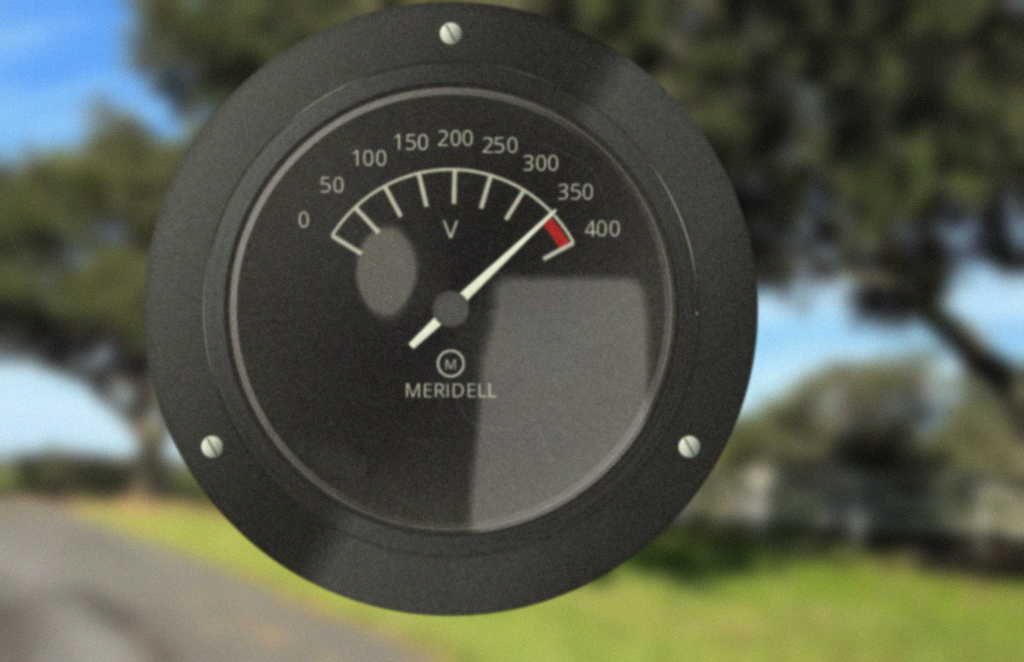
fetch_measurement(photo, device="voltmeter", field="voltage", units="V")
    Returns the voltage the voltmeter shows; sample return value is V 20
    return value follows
V 350
